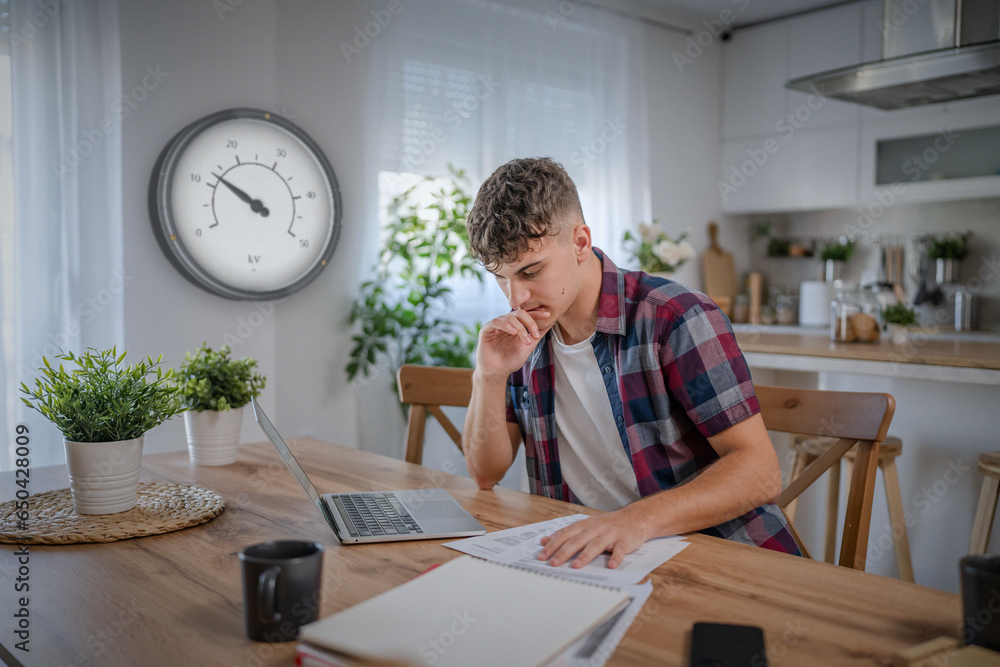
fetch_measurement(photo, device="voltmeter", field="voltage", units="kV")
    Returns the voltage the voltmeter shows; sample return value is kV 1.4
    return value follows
kV 12.5
